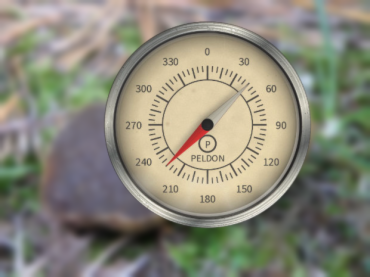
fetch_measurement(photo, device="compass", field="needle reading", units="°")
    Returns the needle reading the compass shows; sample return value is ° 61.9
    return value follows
° 225
